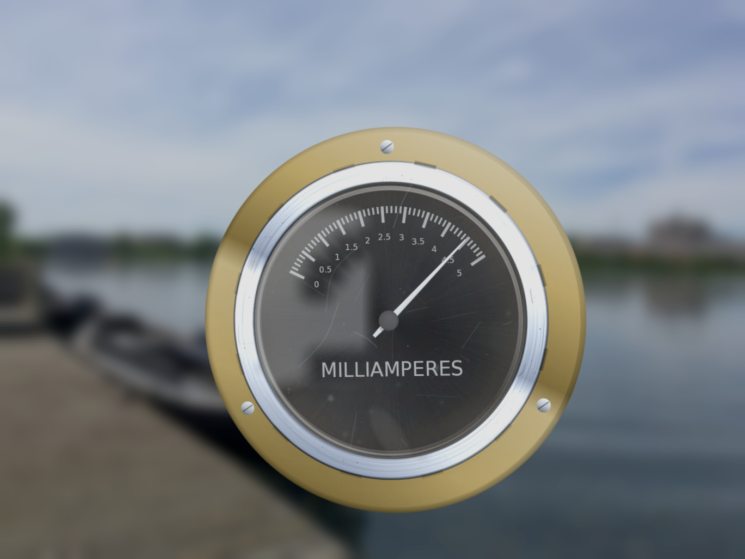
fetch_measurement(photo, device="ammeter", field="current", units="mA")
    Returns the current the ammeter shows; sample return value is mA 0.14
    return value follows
mA 4.5
